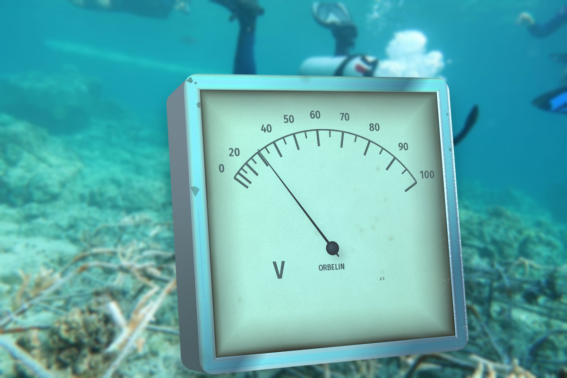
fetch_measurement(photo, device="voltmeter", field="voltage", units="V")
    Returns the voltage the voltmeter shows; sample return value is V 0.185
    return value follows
V 30
